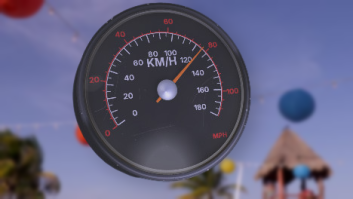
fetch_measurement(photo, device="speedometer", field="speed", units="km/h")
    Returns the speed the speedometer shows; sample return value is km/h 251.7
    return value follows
km/h 125
